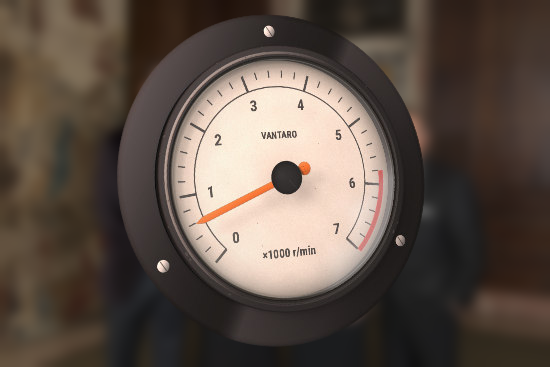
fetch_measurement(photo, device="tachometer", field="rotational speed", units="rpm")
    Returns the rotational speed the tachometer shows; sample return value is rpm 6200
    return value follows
rpm 600
